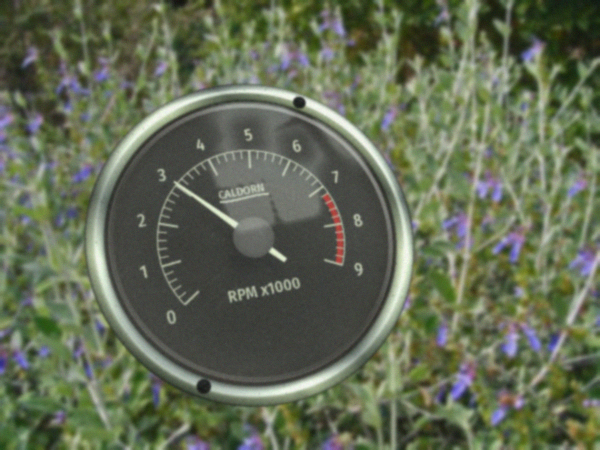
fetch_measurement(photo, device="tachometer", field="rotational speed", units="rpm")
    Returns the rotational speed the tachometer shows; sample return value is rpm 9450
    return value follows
rpm 3000
